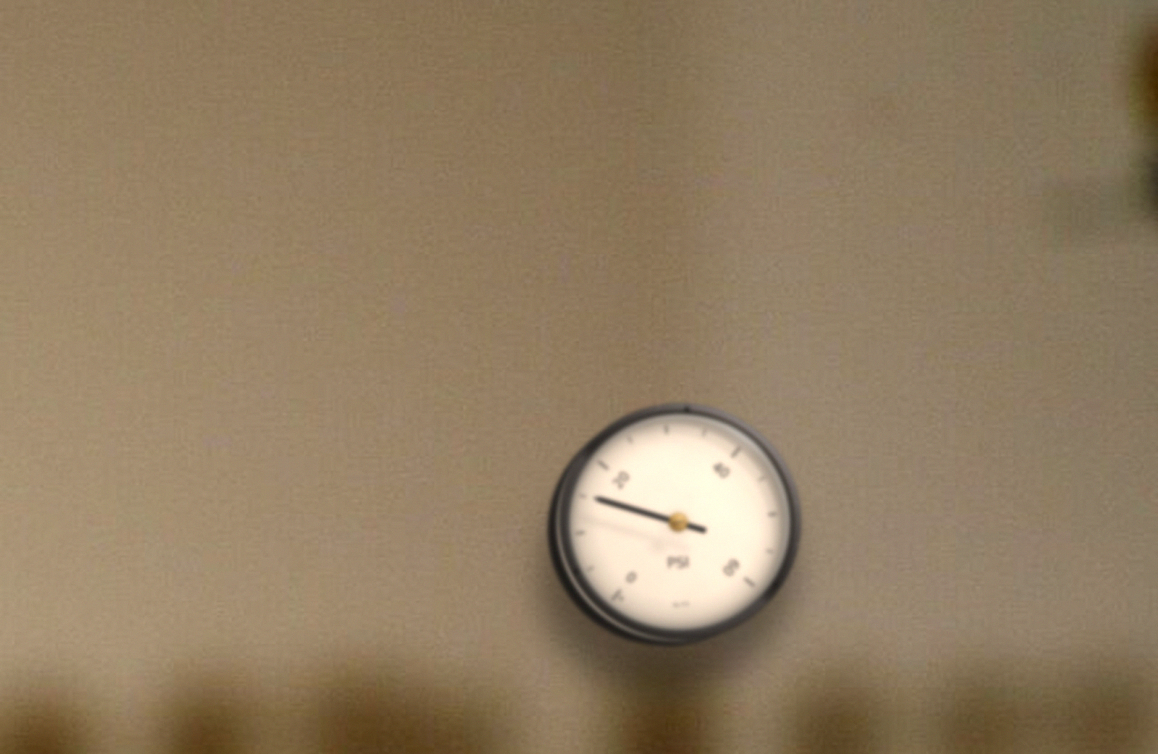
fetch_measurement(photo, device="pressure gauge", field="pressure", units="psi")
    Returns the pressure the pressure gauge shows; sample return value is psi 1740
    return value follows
psi 15
